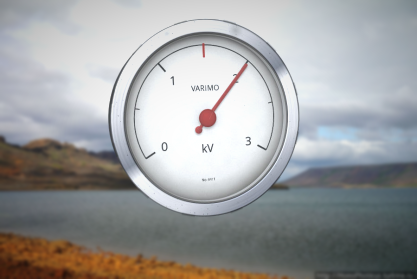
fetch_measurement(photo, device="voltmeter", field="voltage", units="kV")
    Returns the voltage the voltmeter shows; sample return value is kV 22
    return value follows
kV 2
